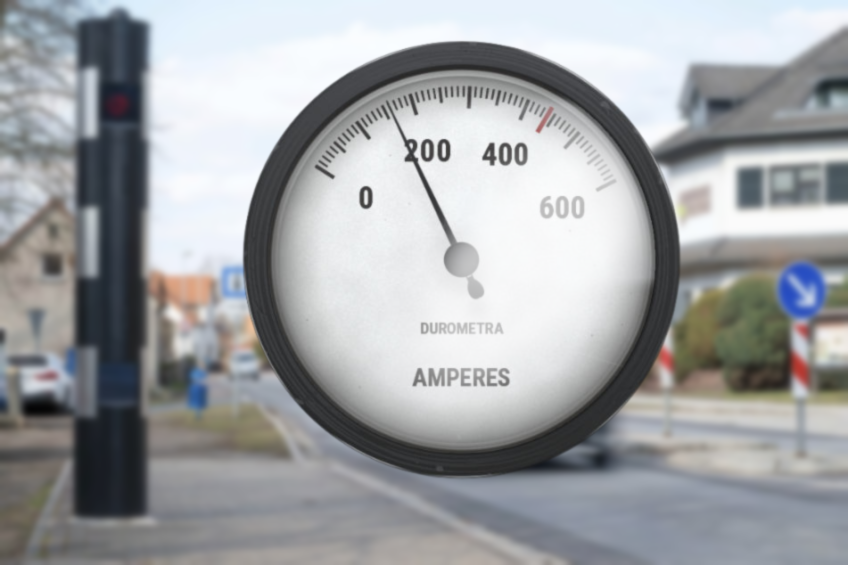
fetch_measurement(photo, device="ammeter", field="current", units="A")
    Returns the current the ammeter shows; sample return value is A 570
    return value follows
A 160
